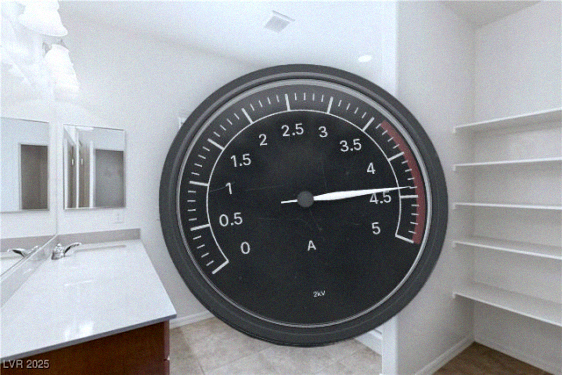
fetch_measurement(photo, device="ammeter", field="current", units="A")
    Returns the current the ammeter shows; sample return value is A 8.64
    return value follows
A 4.4
